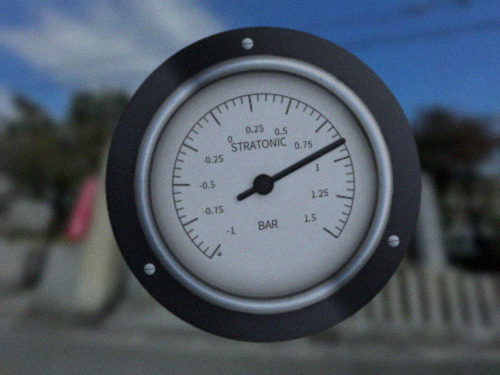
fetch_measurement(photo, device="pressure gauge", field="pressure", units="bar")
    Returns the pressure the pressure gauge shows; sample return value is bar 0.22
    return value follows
bar 0.9
